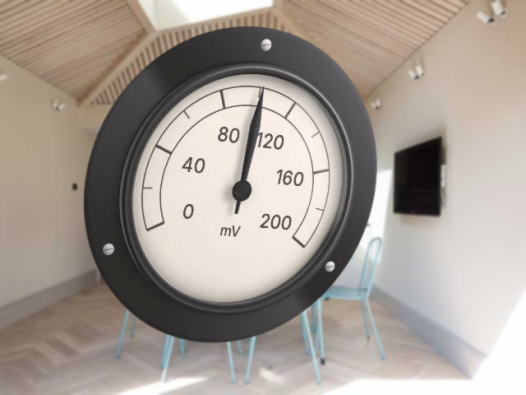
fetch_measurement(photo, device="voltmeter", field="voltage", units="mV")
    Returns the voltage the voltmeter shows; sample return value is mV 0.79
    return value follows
mV 100
